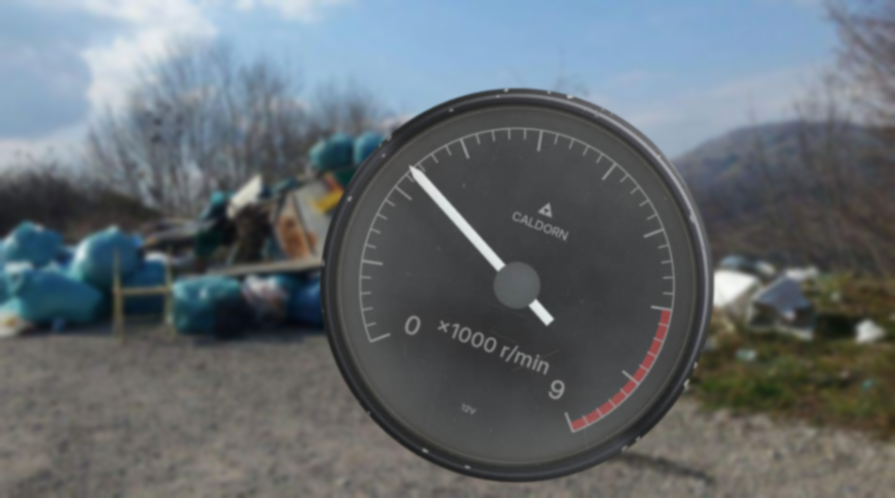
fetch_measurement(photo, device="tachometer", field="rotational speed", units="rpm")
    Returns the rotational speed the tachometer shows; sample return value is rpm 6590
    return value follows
rpm 2300
